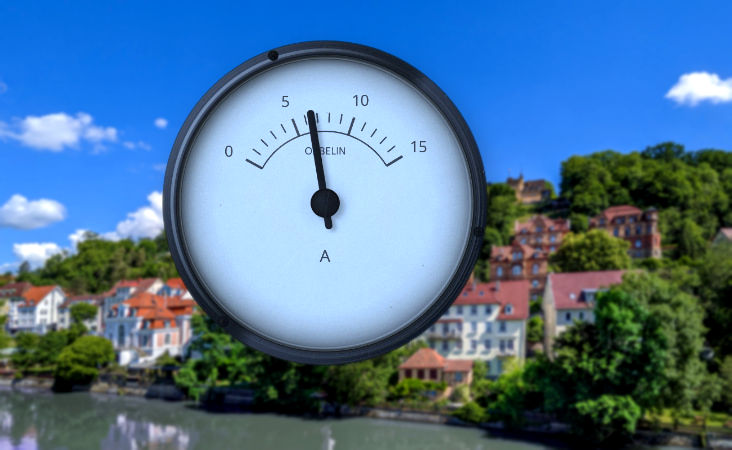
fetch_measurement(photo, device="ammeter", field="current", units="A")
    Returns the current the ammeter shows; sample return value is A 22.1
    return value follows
A 6.5
